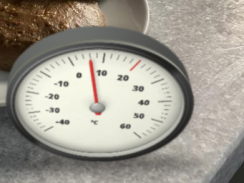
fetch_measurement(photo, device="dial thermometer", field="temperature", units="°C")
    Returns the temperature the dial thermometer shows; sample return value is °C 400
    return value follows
°C 6
